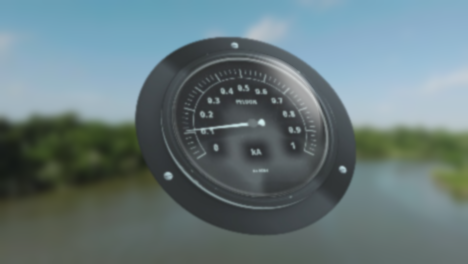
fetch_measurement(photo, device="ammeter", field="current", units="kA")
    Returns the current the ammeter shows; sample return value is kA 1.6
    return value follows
kA 0.1
